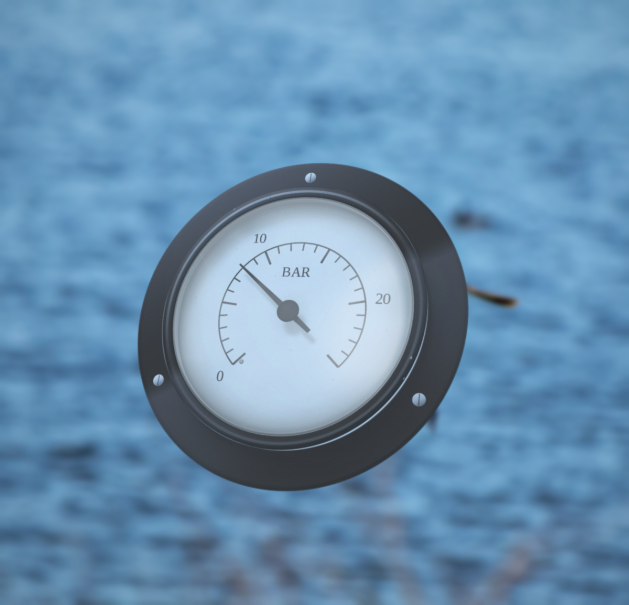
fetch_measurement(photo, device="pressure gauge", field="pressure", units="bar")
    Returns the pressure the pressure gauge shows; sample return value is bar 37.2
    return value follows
bar 8
